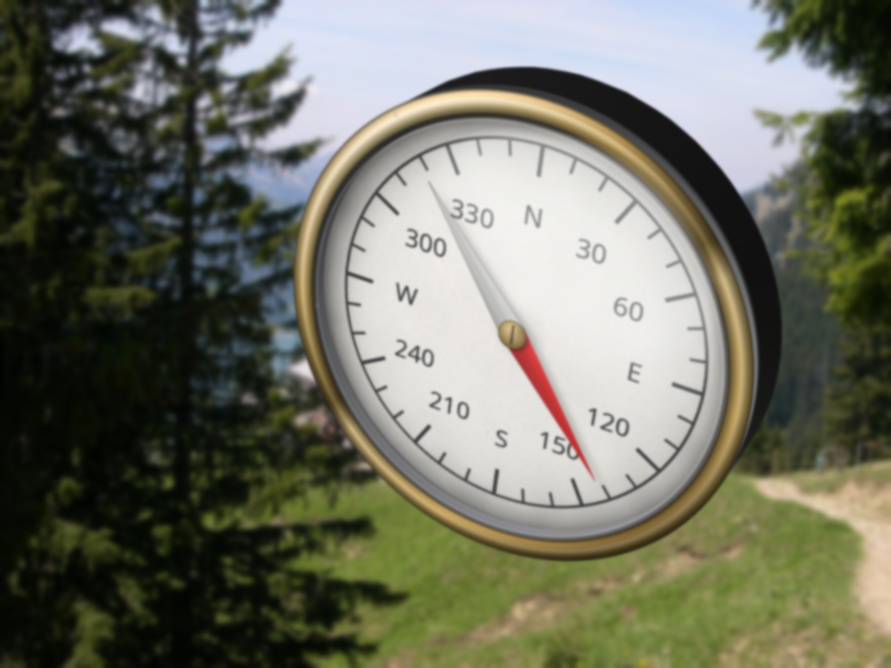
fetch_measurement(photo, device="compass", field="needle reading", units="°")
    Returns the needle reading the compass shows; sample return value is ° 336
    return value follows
° 140
